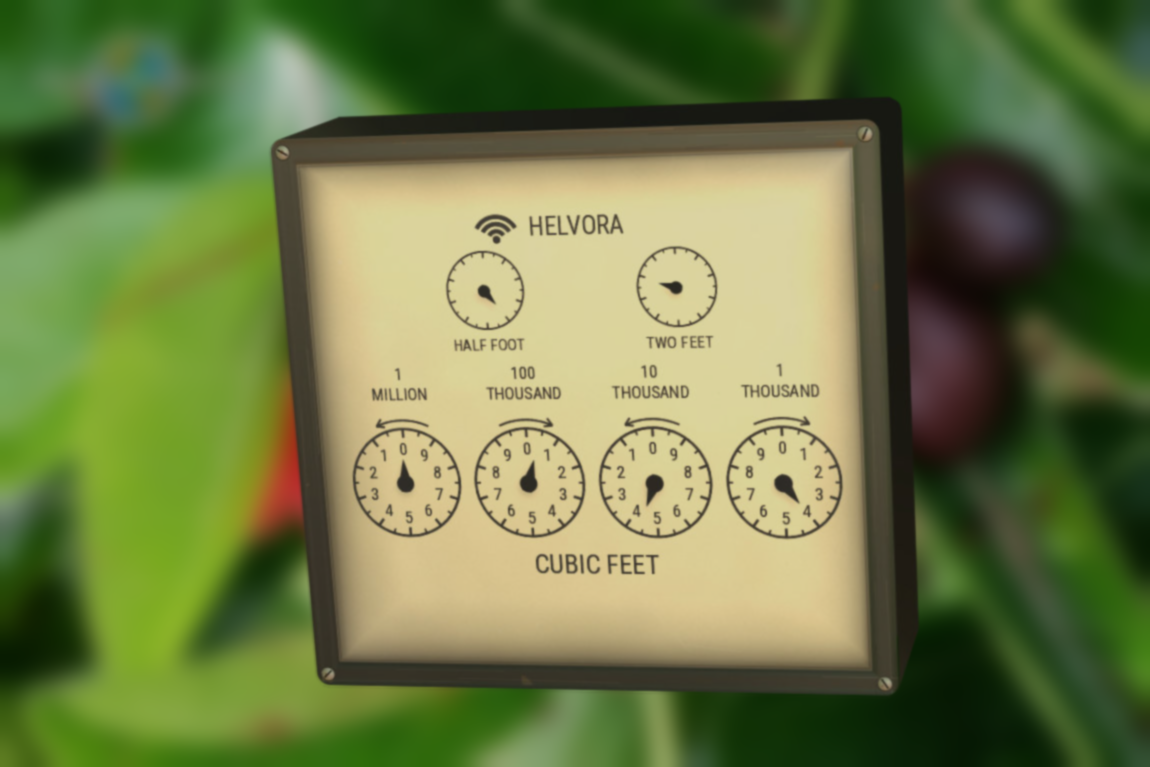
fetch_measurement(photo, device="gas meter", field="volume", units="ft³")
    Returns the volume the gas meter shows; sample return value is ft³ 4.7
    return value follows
ft³ 4400
